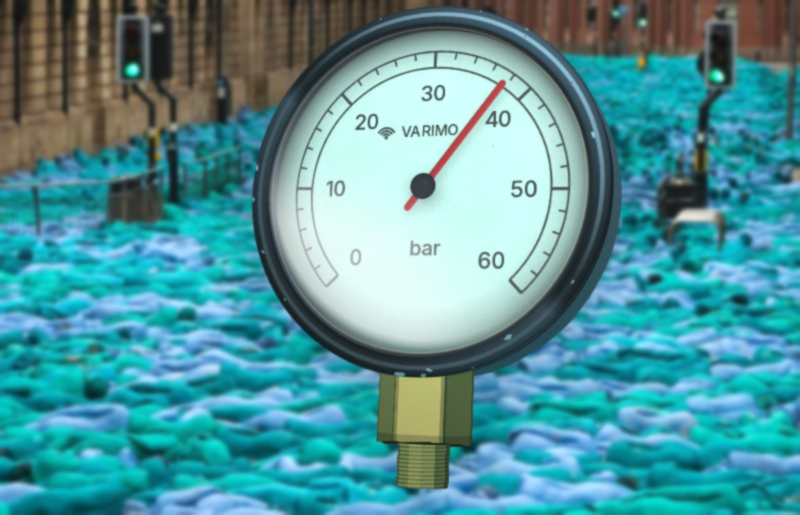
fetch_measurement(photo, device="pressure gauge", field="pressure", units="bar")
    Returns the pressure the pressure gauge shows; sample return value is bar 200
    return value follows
bar 38
